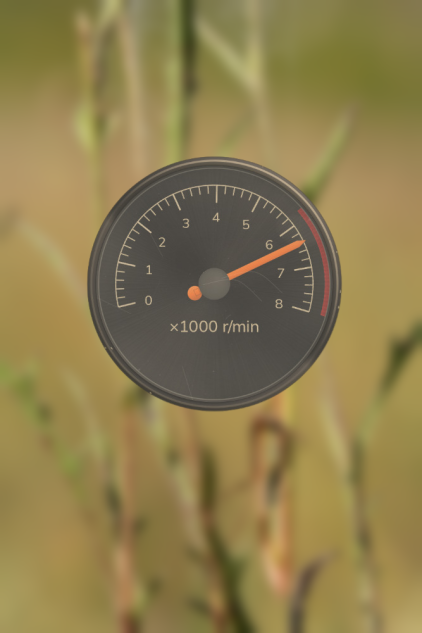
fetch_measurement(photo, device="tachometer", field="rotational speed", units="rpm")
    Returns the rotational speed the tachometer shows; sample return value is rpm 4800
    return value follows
rpm 6400
